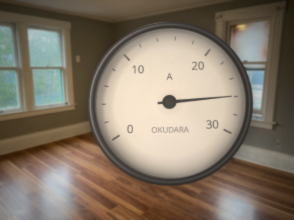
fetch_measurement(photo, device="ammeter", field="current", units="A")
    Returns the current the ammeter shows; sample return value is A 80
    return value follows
A 26
